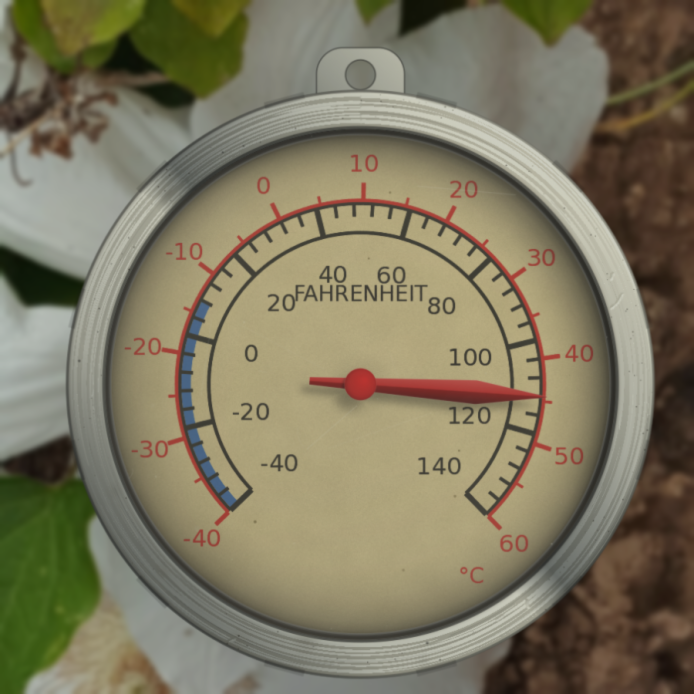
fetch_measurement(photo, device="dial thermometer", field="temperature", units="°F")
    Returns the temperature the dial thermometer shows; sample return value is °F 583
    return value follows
°F 112
